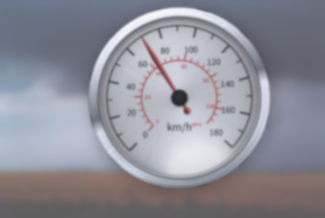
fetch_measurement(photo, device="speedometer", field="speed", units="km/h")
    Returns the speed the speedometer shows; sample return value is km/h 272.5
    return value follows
km/h 70
